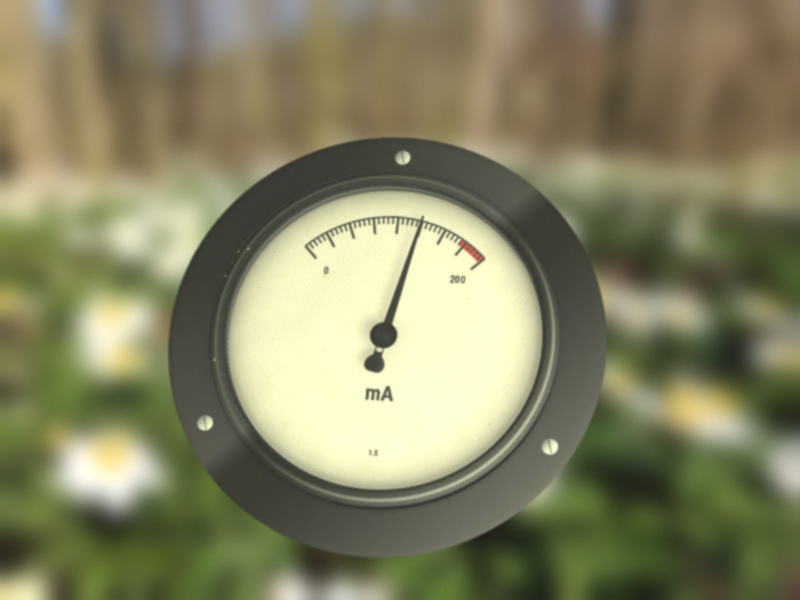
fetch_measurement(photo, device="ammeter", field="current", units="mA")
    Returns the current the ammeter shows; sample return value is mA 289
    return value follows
mA 125
